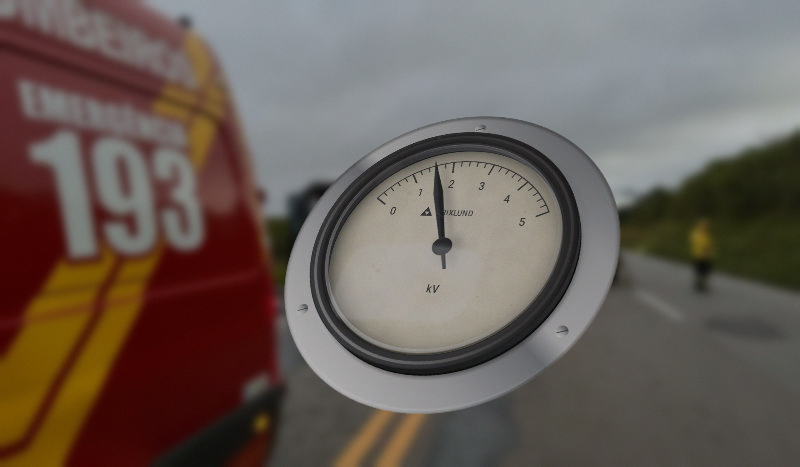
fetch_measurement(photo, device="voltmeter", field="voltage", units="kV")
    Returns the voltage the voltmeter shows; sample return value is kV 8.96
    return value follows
kV 1.6
